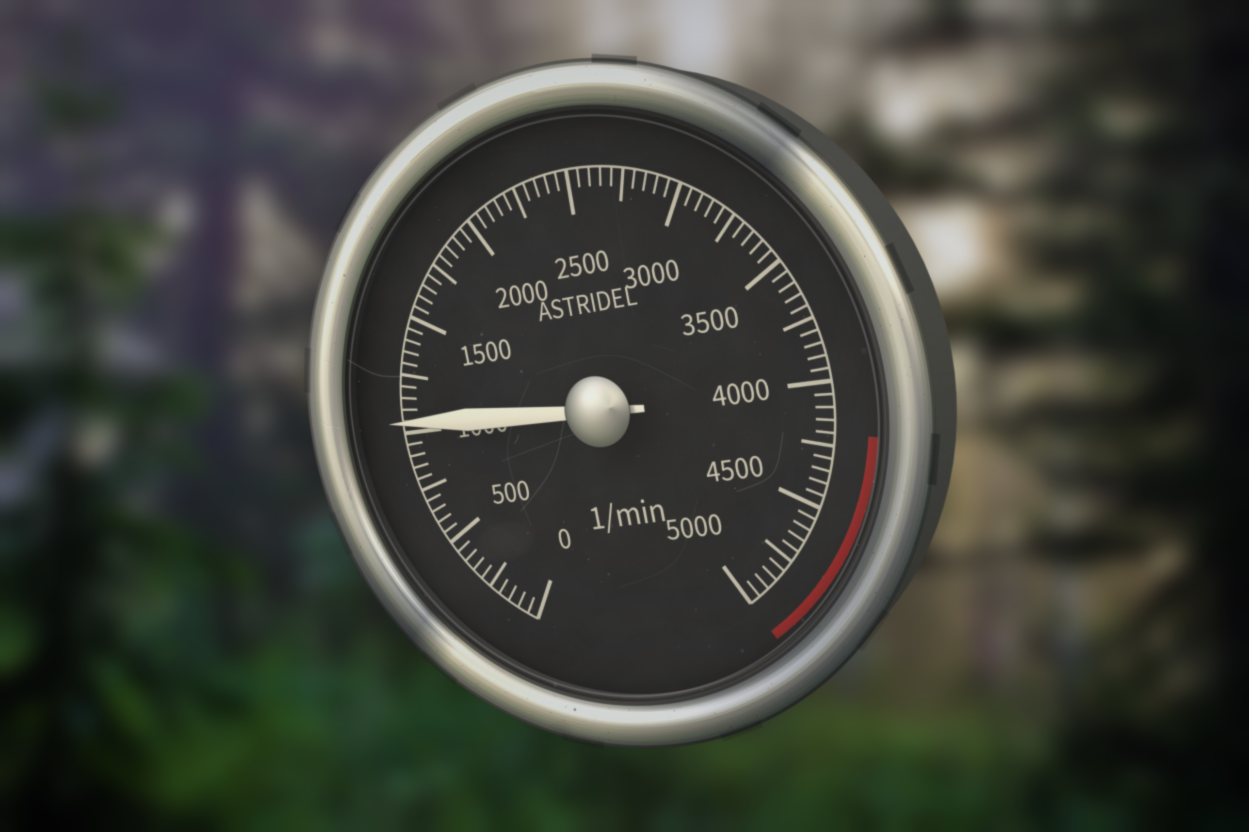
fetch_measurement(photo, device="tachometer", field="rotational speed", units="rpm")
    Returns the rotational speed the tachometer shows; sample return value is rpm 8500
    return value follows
rpm 1050
